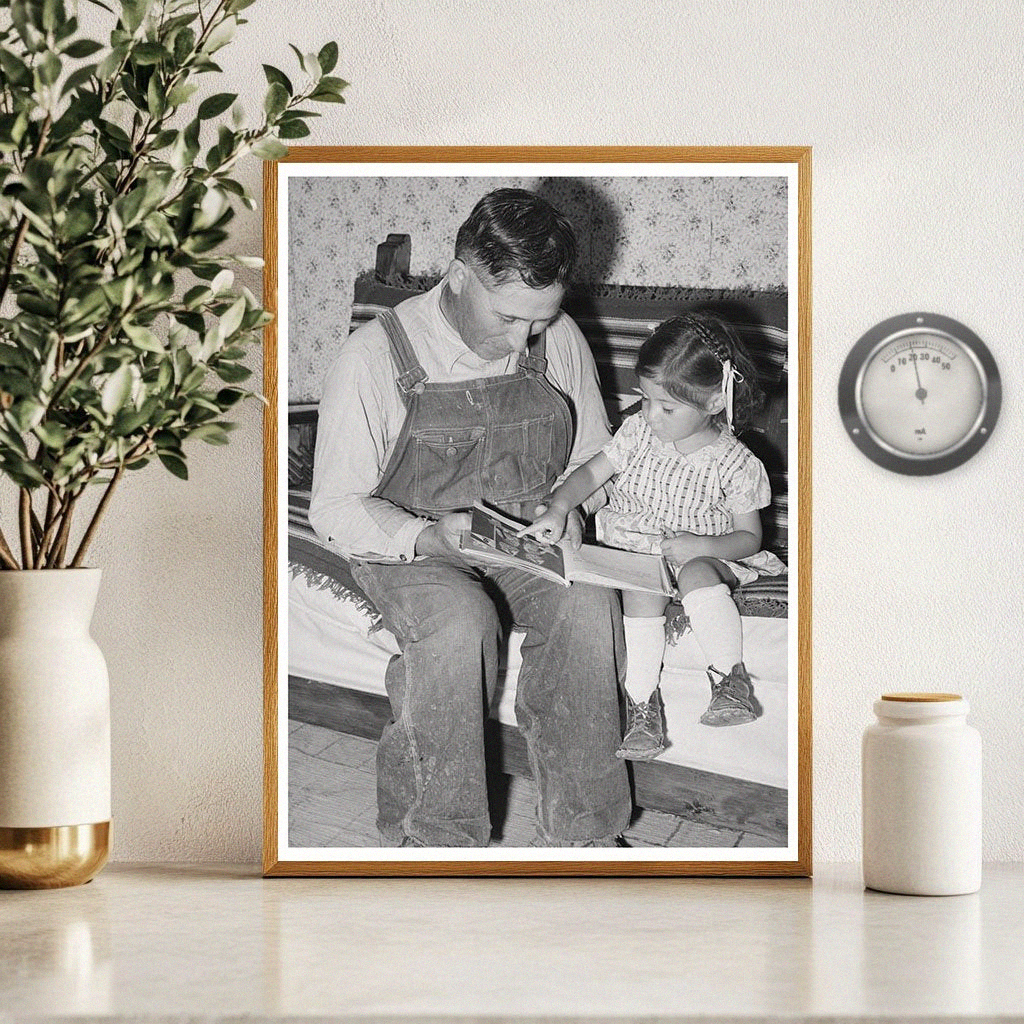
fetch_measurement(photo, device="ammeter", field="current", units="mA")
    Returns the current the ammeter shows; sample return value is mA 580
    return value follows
mA 20
